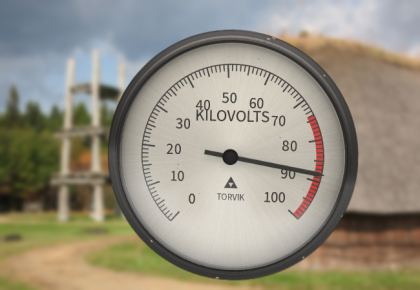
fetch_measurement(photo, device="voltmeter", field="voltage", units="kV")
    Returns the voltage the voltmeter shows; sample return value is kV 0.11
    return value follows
kV 88
